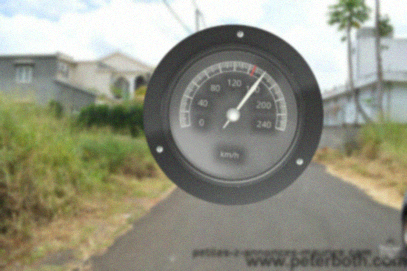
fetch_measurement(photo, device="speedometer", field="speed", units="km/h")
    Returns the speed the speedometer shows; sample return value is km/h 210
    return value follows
km/h 160
